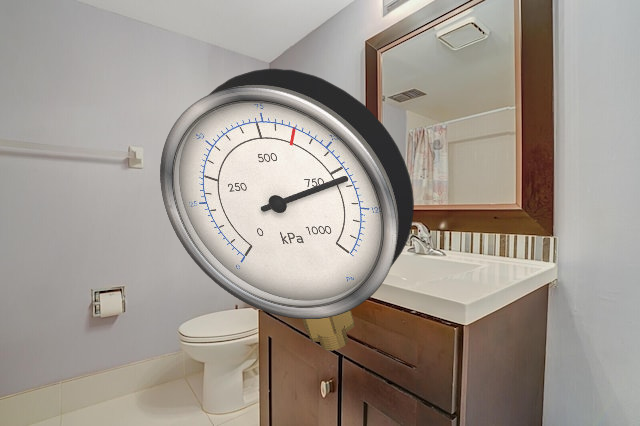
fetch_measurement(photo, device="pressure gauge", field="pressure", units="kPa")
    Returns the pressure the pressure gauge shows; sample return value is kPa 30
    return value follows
kPa 775
